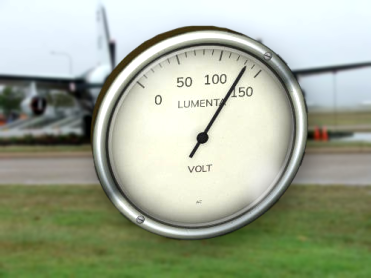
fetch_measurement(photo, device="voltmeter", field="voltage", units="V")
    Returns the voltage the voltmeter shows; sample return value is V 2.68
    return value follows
V 130
